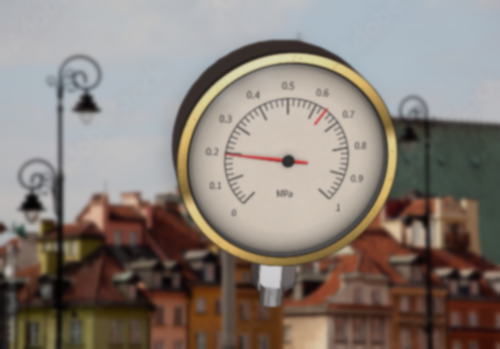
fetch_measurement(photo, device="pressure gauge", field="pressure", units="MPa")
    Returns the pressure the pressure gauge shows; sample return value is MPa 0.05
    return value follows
MPa 0.2
